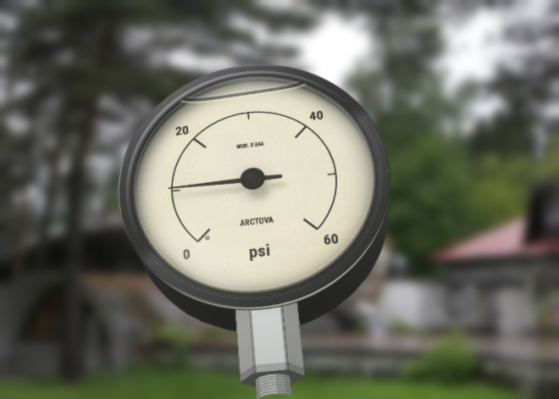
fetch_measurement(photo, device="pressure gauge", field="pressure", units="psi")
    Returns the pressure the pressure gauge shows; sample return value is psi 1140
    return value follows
psi 10
